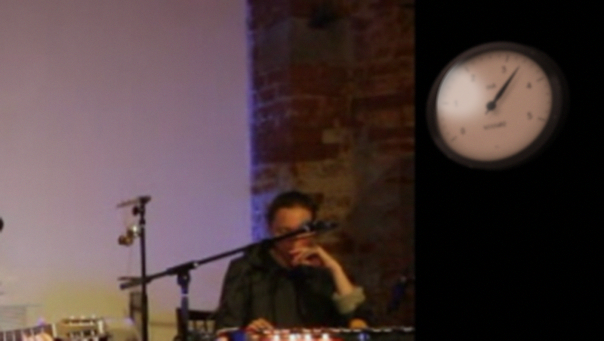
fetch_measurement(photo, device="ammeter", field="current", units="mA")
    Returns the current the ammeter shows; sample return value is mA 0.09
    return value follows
mA 3.4
